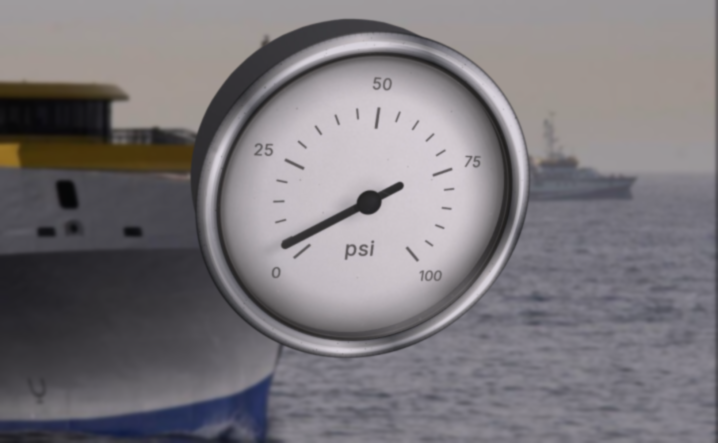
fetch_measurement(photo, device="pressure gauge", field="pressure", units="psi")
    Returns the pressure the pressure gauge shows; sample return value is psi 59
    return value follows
psi 5
